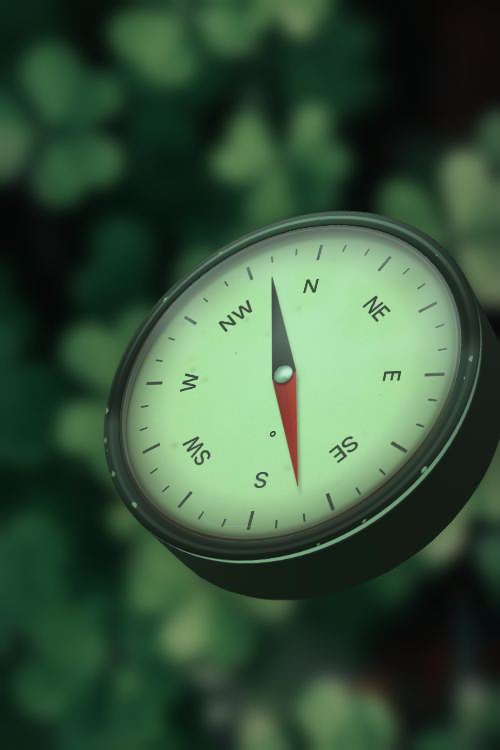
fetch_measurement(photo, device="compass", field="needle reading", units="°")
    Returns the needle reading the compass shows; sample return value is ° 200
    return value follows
° 160
